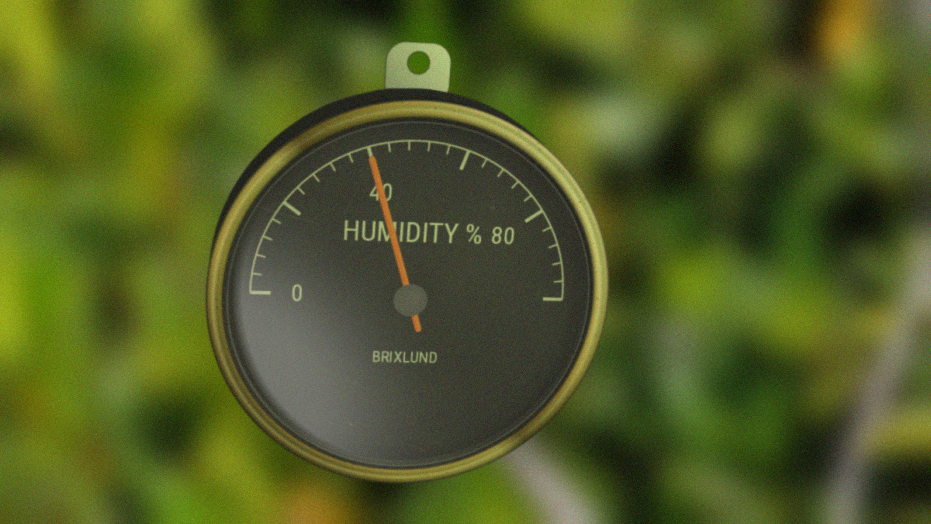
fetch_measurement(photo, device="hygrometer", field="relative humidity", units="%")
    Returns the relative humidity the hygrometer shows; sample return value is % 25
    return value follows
% 40
